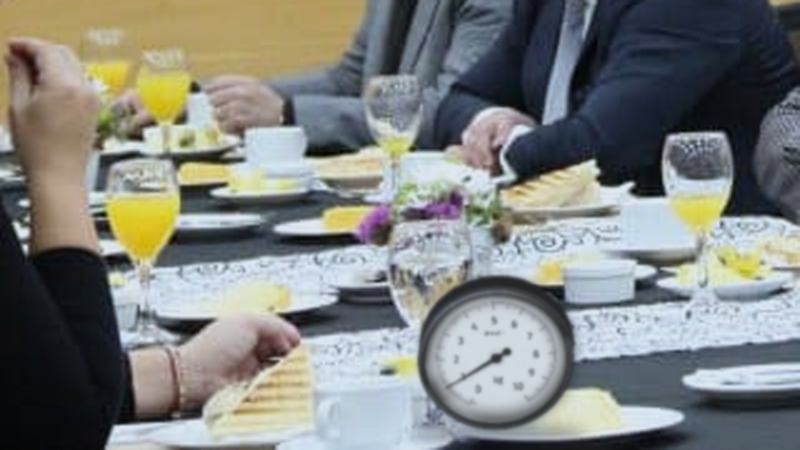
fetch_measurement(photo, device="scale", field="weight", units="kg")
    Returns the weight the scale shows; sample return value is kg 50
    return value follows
kg 1
